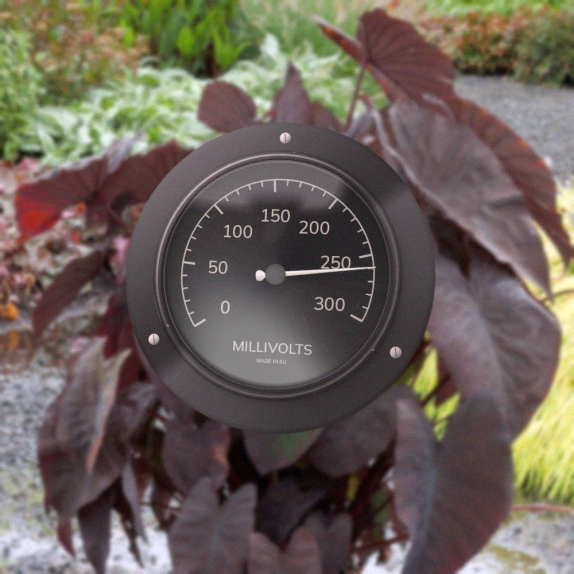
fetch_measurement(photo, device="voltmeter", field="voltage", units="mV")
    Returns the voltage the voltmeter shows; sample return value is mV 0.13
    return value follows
mV 260
